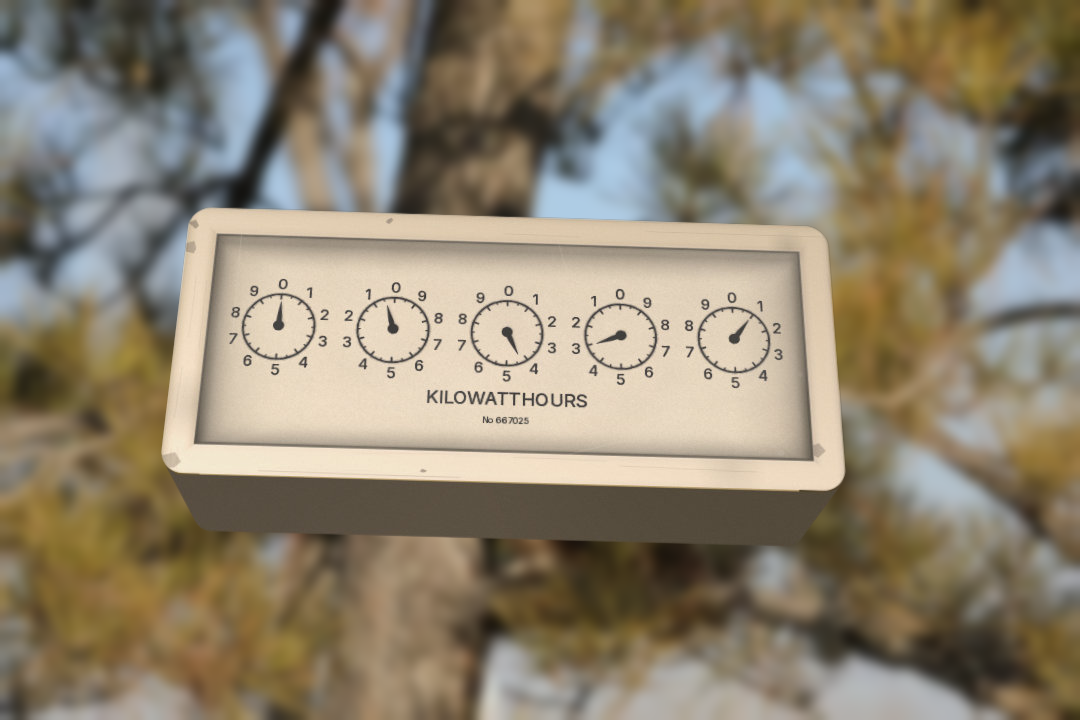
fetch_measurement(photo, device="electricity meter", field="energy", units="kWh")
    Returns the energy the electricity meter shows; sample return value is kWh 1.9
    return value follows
kWh 431
